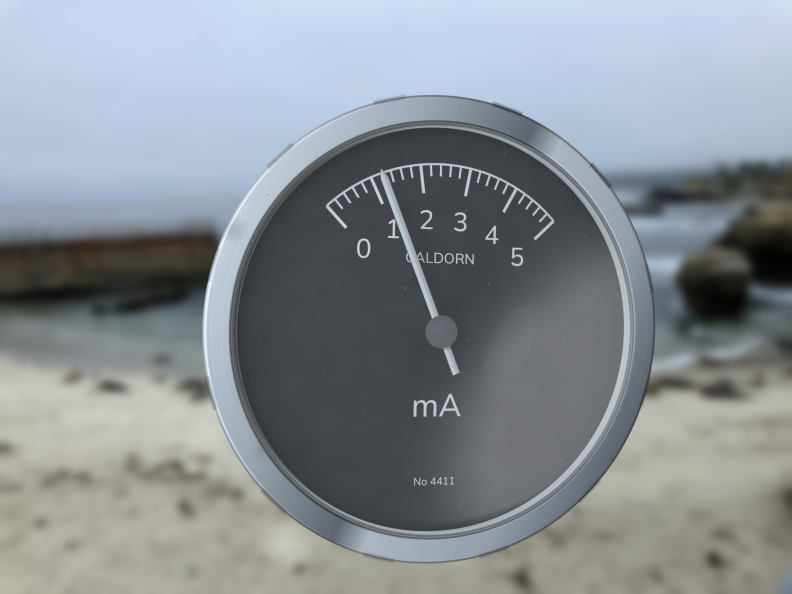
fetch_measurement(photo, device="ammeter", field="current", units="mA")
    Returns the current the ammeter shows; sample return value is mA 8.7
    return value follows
mA 1.2
